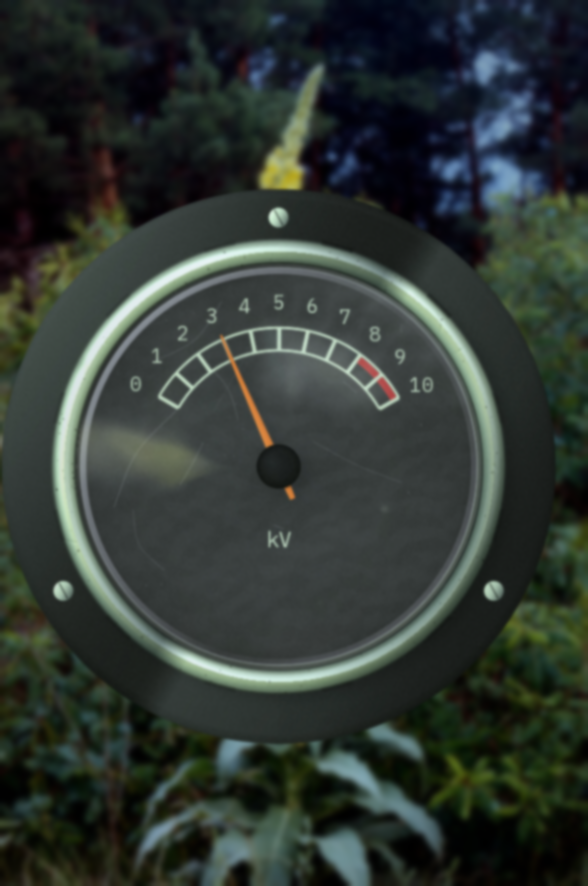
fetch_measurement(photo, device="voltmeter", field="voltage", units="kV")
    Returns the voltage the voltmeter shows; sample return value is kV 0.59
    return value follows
kV 3
